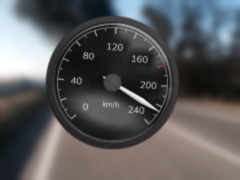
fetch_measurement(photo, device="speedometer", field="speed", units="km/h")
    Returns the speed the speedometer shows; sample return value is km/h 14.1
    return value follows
km/h 225
